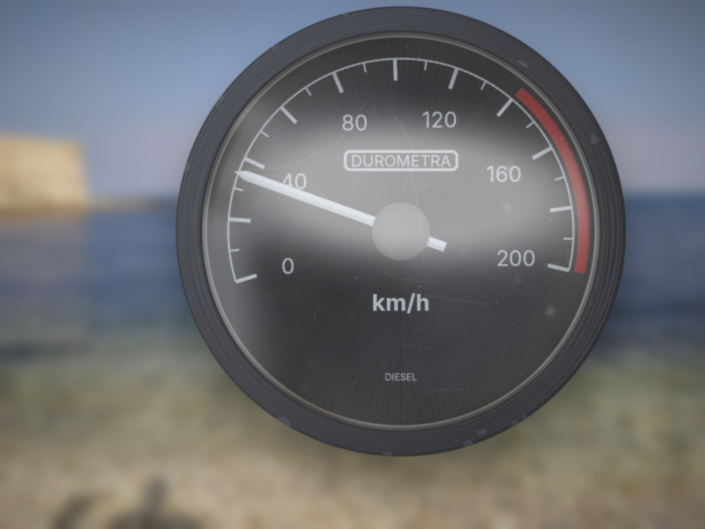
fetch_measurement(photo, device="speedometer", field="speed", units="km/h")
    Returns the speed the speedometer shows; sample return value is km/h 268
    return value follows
km/h 35
